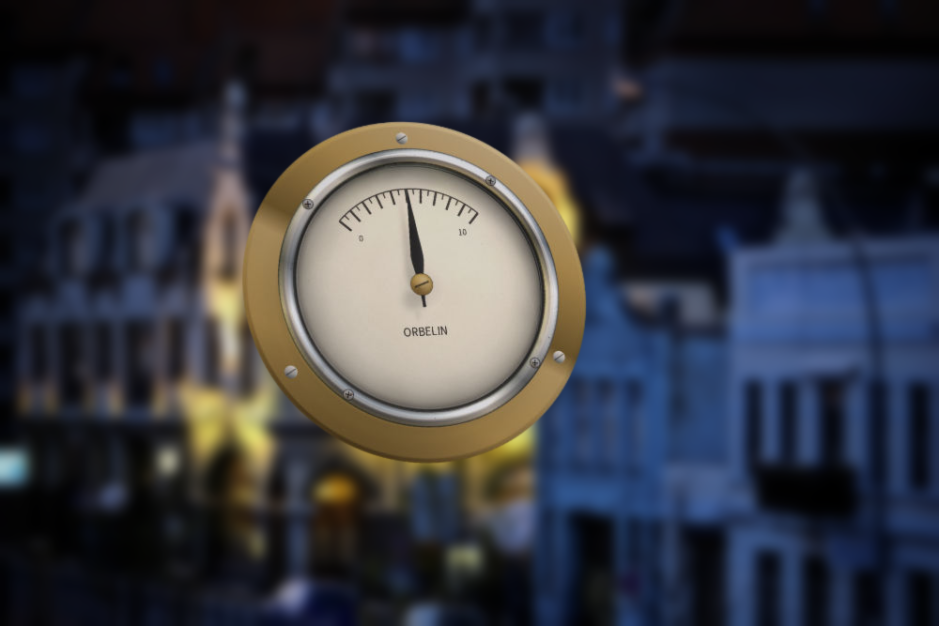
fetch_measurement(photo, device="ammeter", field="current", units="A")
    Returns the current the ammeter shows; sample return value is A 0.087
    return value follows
A 5
